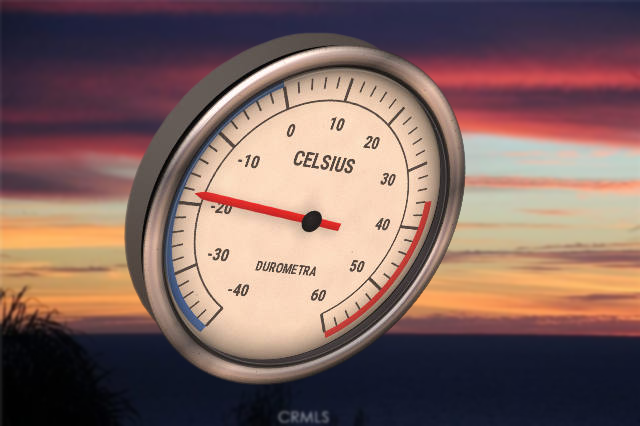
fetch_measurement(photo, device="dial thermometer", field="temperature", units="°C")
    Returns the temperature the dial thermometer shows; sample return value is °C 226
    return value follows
°C -18
